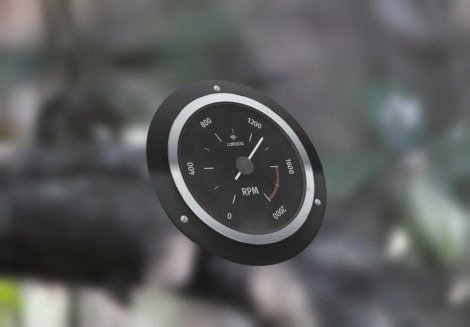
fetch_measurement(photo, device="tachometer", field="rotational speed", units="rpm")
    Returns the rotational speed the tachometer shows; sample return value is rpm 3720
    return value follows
rpm 1300
